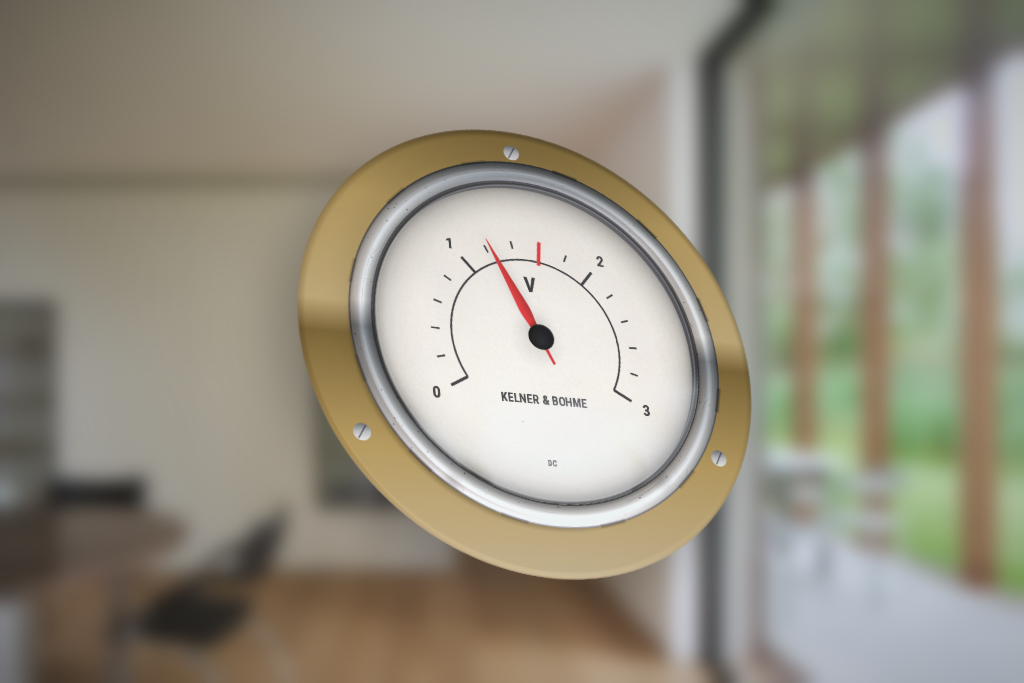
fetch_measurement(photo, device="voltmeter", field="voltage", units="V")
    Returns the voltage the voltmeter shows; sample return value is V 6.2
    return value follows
V 1.2
